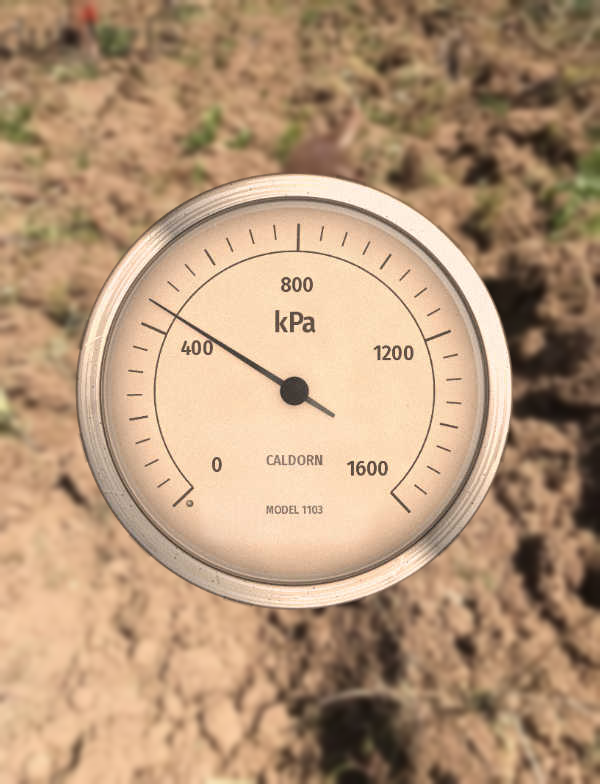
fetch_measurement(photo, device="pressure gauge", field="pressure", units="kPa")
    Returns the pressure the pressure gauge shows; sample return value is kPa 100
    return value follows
kPa 450
